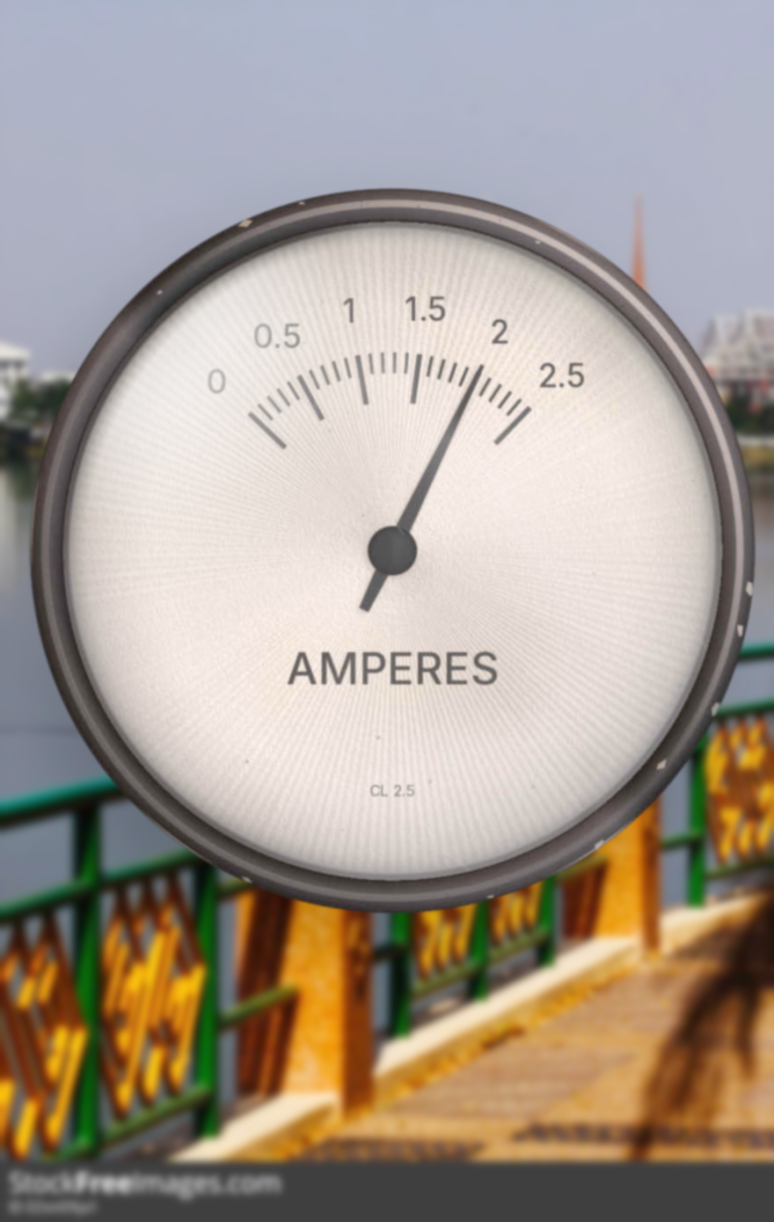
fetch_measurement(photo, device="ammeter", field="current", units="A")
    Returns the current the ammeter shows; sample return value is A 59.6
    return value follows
A 2
